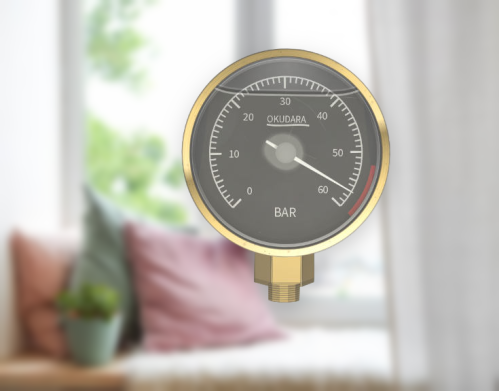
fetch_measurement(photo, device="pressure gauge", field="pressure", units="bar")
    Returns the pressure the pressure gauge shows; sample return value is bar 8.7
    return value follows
bar 57
